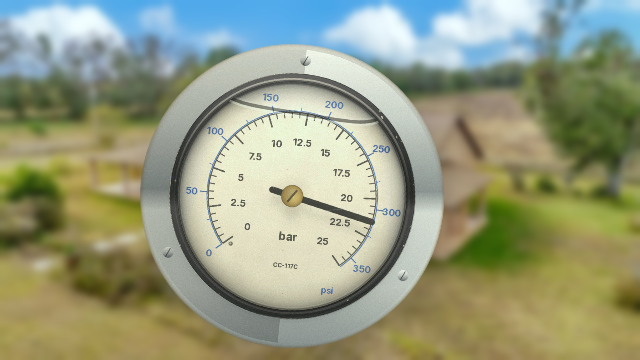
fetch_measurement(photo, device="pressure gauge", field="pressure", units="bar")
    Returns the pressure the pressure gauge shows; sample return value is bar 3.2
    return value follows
bar 21.5
